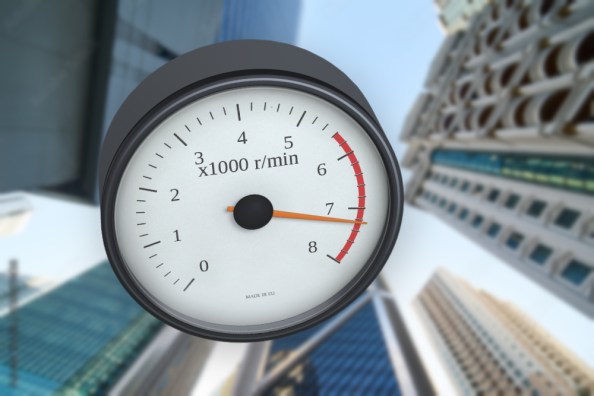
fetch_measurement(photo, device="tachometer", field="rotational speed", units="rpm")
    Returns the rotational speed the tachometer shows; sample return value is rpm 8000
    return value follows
rpm 7200
